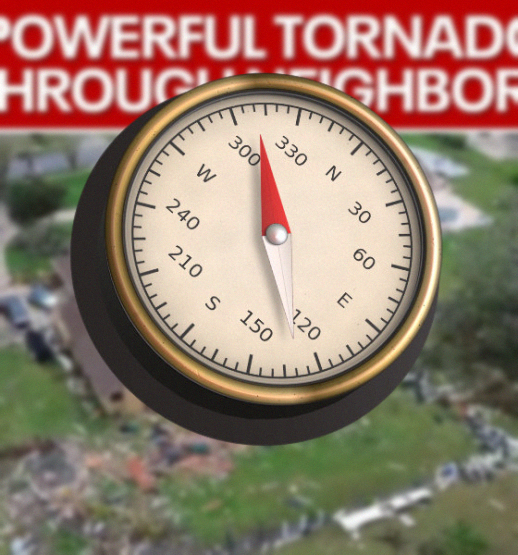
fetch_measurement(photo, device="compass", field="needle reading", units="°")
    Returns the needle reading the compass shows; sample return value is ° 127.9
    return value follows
° 310
